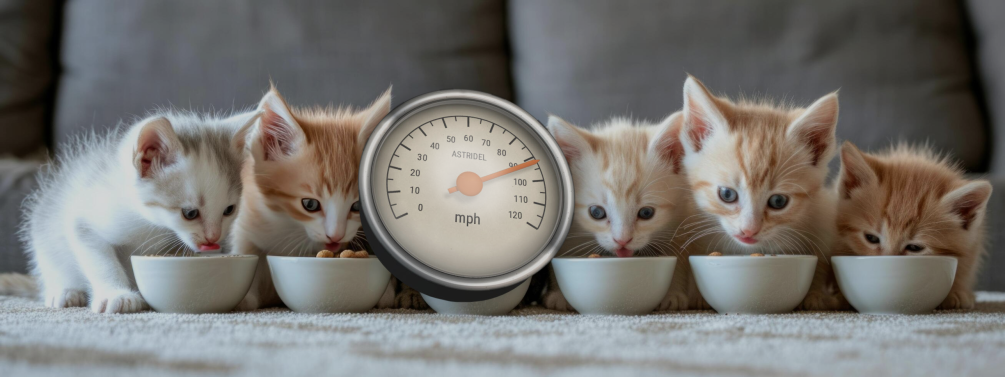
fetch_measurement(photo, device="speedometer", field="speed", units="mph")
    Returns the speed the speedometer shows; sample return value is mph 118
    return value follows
mph 92.5
